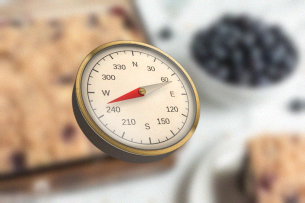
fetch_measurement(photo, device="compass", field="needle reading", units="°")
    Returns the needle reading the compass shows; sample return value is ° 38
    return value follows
° 250
